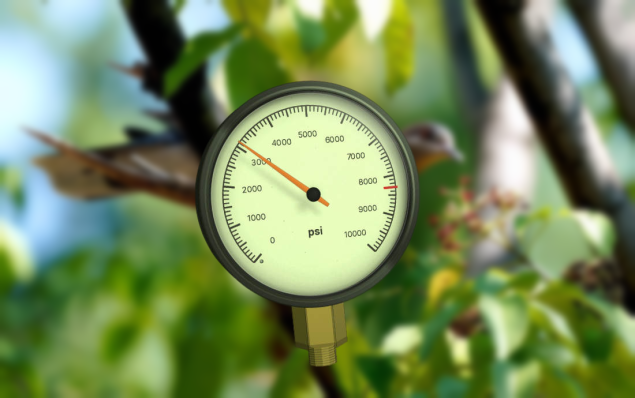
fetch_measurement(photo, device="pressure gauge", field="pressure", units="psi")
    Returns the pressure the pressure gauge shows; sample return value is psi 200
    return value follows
psi 3100
